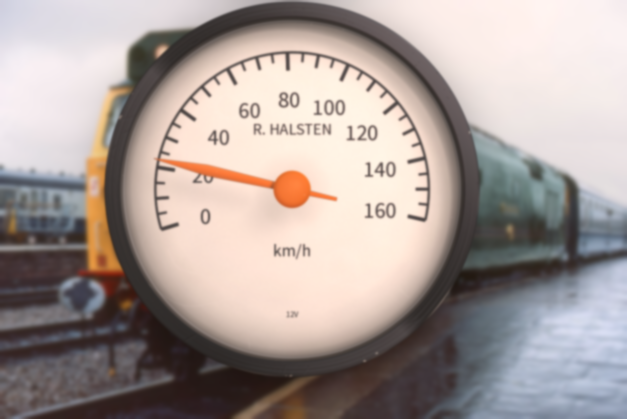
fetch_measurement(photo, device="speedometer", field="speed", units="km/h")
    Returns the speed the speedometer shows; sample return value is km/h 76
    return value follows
km/h 22.5
